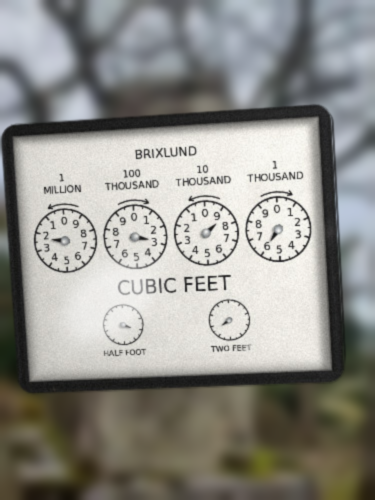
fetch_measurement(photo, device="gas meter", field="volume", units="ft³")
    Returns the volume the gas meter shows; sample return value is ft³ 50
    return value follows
ft³ 228600
